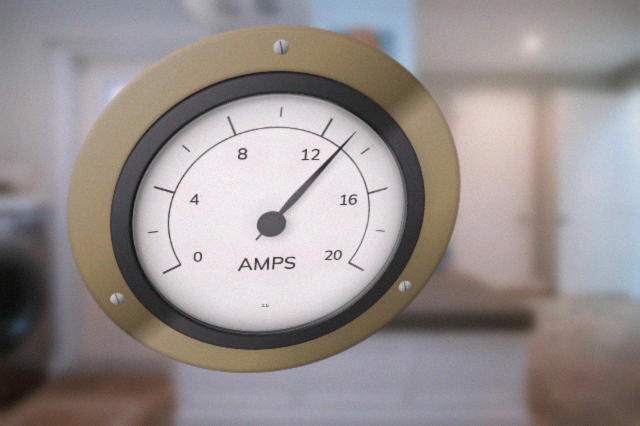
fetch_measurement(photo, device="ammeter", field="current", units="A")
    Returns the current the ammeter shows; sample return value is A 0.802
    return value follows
A 13
